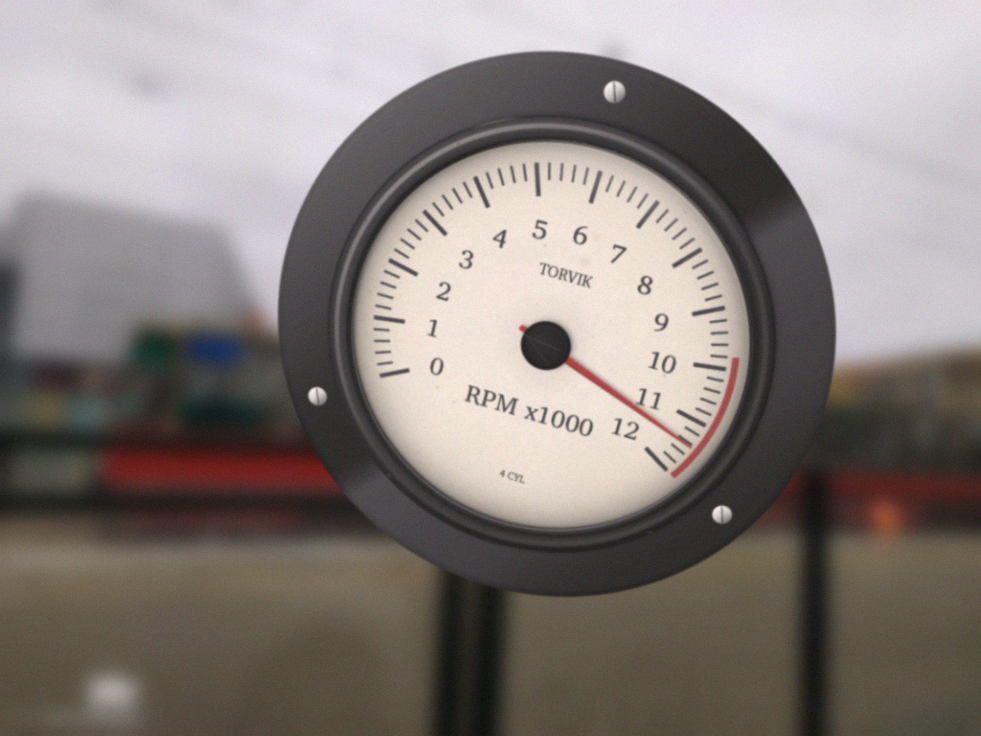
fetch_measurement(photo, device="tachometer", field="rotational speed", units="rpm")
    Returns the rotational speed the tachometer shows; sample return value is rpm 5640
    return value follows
rpm 11400
